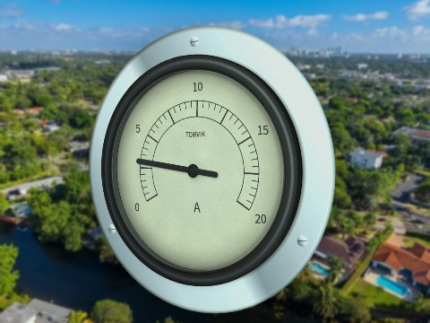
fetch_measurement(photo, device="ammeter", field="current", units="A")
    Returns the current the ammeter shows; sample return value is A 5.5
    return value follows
A 3
